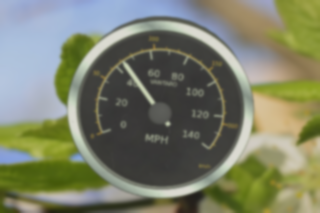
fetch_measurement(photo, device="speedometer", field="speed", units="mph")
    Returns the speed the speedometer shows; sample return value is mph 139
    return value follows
mph 45
